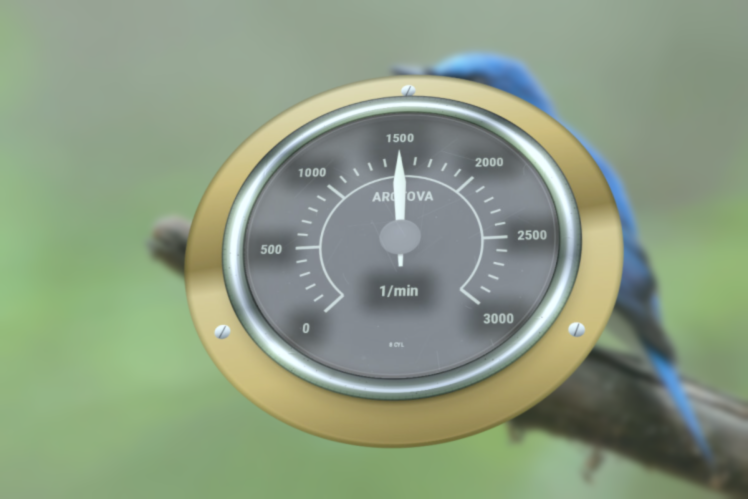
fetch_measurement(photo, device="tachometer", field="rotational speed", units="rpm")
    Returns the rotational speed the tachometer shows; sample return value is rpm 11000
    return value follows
rpm 1500
